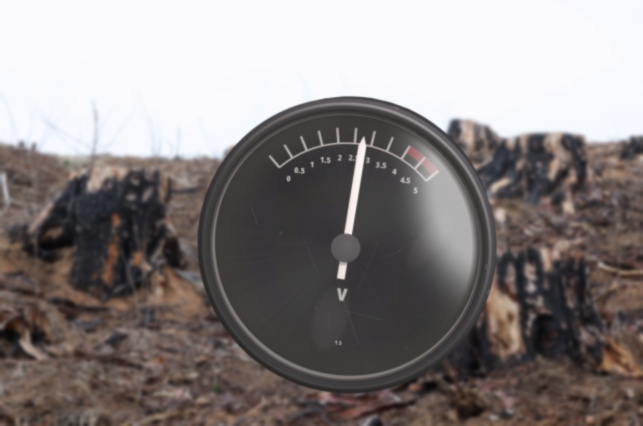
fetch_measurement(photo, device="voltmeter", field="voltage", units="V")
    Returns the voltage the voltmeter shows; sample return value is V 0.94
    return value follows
V 2.75
